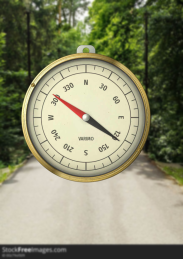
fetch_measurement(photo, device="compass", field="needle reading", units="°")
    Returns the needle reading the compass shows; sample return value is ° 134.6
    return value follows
° 305
